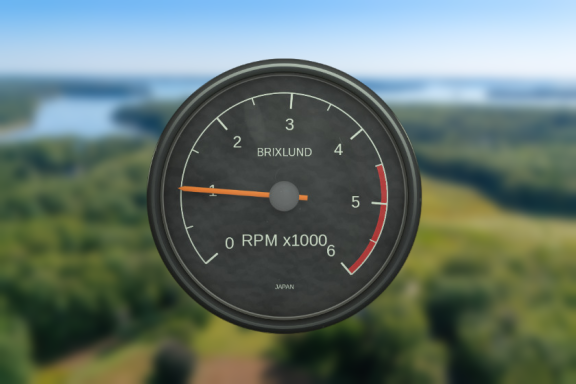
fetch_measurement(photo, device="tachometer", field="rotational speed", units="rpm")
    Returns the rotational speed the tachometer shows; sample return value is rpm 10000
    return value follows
rpm 1000
